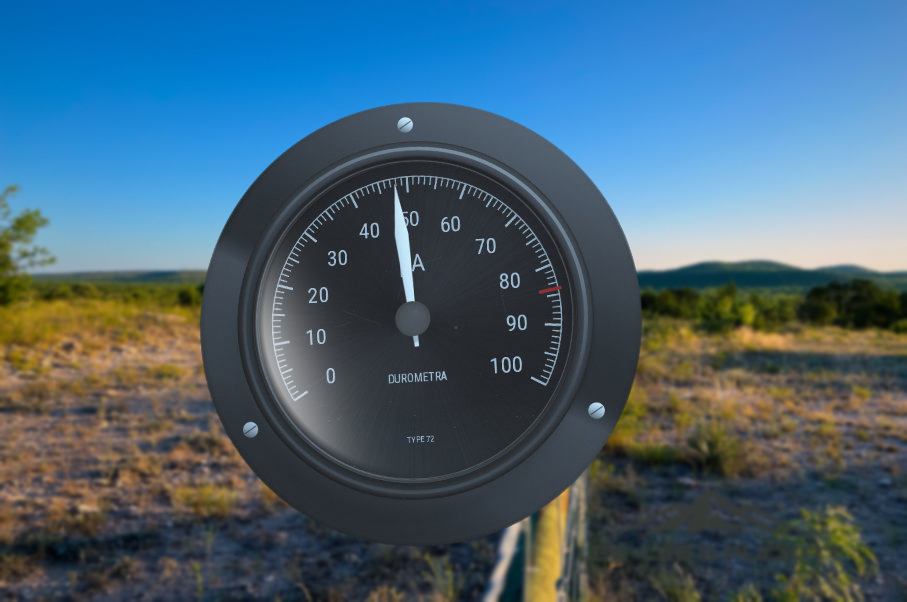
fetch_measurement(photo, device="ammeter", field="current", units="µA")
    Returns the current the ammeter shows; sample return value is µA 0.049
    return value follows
µA 48
